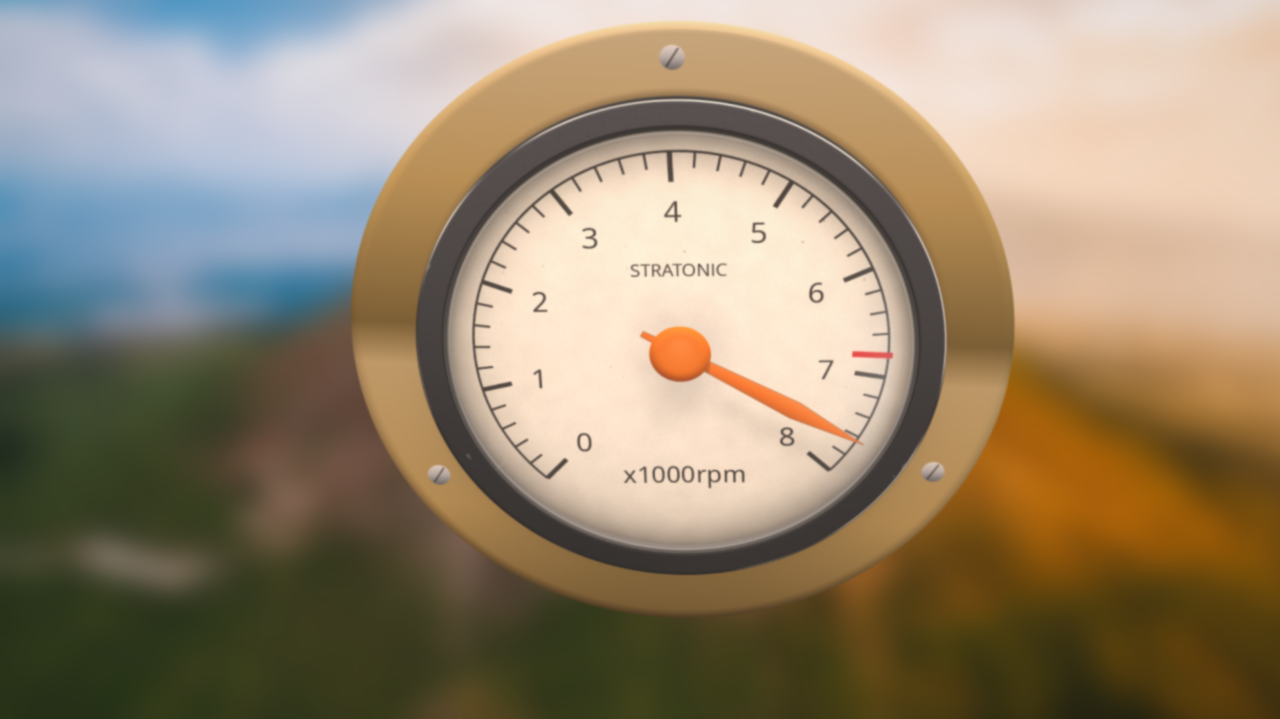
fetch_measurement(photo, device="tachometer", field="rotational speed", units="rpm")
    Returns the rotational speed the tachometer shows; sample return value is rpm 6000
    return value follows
rpm 7600
